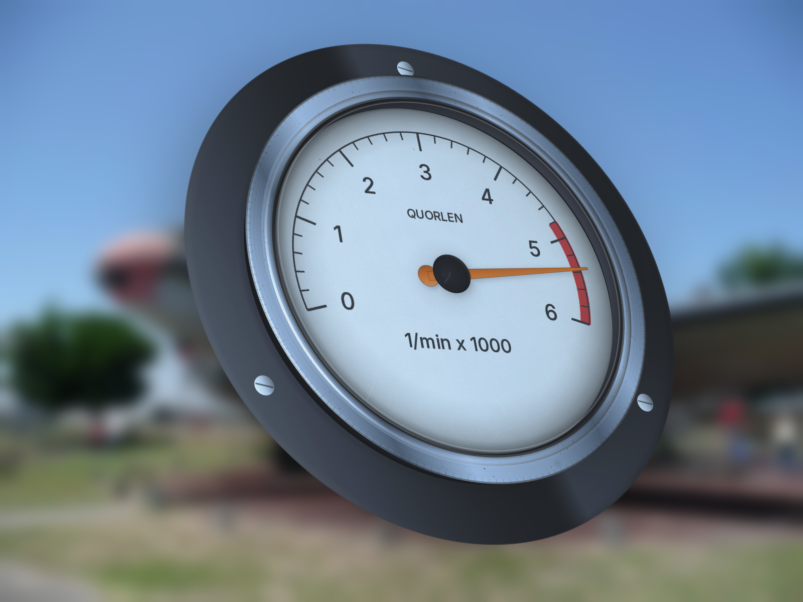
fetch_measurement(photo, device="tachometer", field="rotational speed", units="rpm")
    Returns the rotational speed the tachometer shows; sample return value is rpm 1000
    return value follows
rpm 5400
